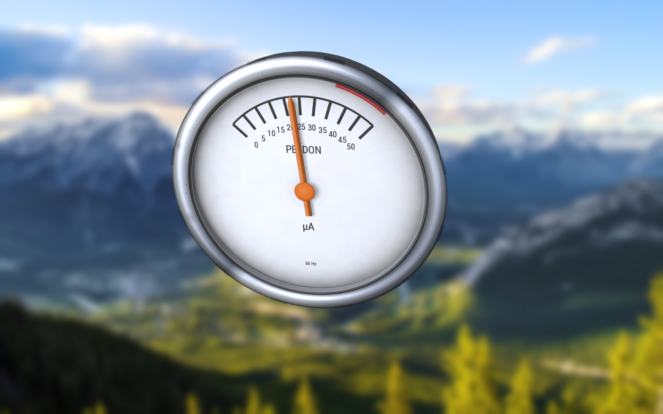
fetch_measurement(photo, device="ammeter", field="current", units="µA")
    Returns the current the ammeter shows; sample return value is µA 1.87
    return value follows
µA 22.5
